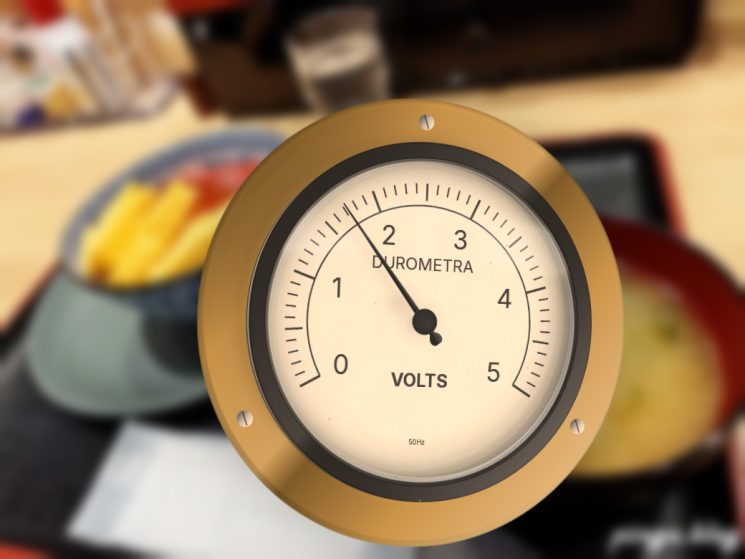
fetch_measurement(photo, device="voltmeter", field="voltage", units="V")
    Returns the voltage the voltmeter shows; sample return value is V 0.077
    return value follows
V 1.7
